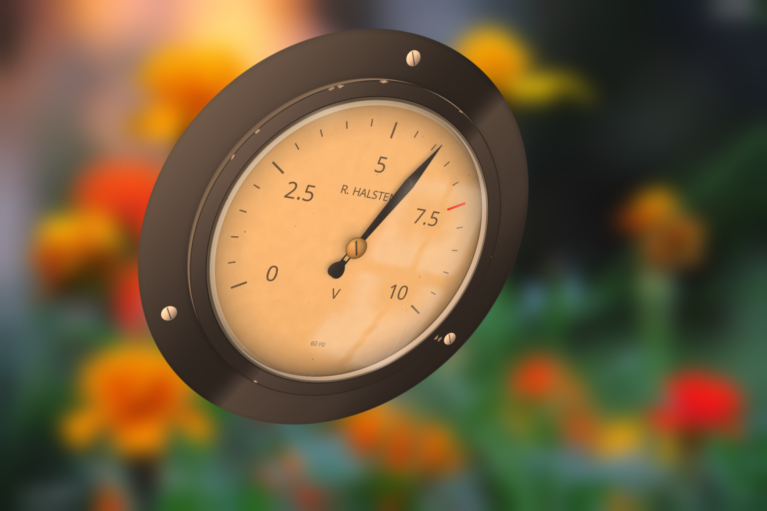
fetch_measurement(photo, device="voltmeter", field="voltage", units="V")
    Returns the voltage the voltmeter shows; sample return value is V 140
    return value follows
V 6
